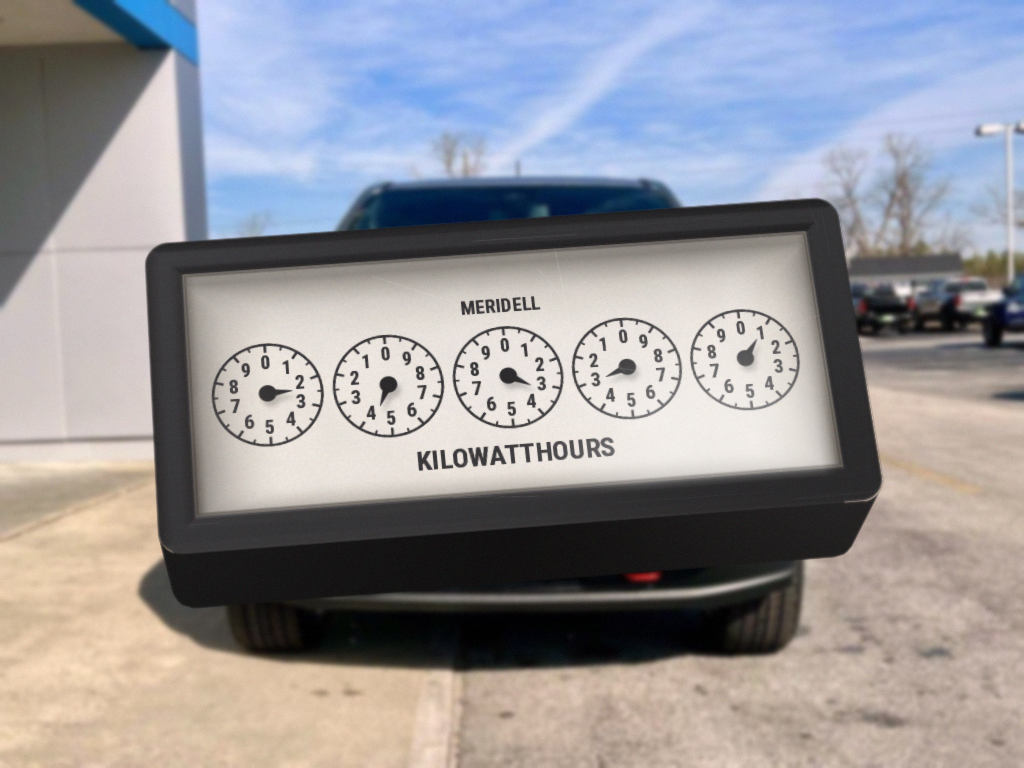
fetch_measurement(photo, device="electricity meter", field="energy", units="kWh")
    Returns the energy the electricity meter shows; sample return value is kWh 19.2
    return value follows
kWh 24331
